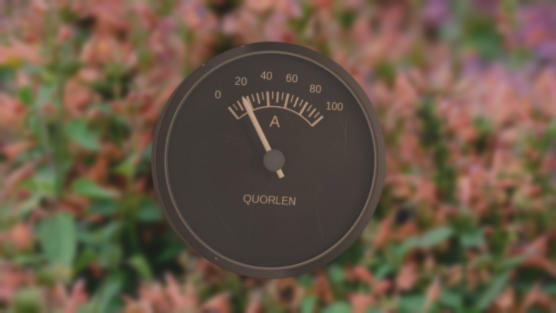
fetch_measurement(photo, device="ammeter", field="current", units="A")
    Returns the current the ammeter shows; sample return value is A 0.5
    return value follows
A 15
